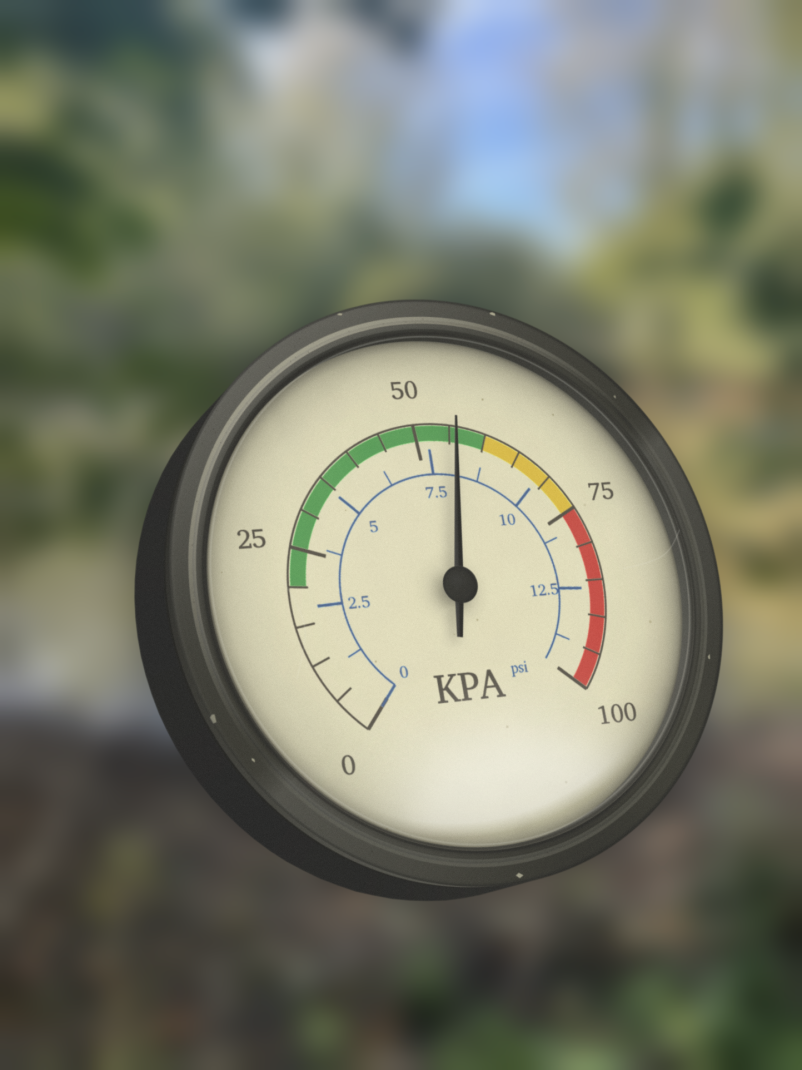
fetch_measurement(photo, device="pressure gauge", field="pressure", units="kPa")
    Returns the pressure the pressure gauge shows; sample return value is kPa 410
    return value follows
kPa 55
